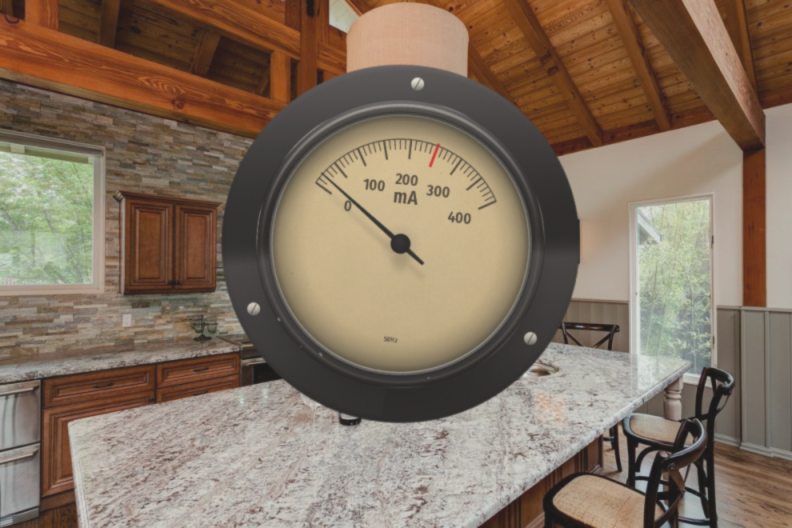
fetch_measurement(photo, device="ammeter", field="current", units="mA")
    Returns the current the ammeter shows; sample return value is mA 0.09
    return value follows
mA 20
